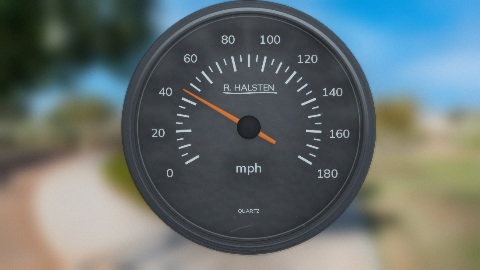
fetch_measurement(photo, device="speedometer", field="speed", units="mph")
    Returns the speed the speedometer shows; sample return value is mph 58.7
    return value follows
mph 45
